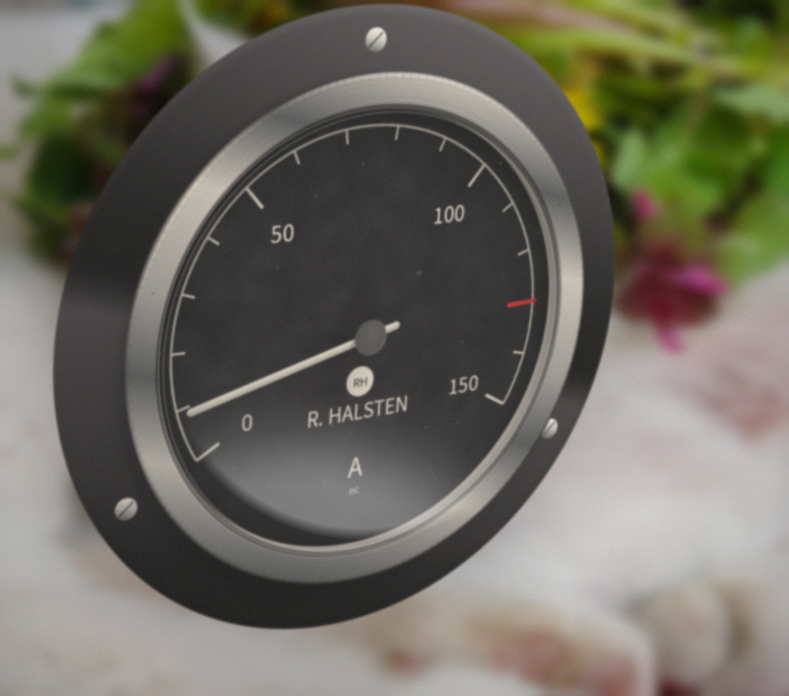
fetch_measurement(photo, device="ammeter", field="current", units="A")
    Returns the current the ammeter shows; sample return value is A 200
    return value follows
A 10
